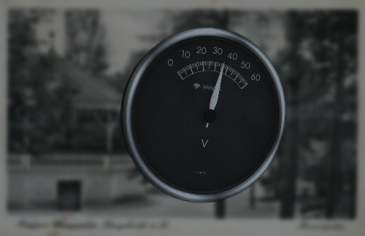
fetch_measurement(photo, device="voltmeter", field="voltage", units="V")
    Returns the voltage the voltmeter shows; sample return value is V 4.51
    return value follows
V 35
